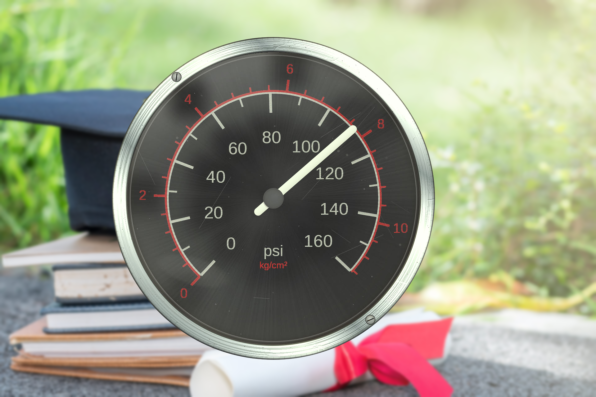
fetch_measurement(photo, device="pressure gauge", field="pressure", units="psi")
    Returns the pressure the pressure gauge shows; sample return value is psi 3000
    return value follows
psi 110
